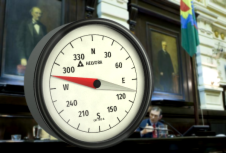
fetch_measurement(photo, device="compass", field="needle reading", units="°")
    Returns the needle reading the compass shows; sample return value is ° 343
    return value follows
° 285
